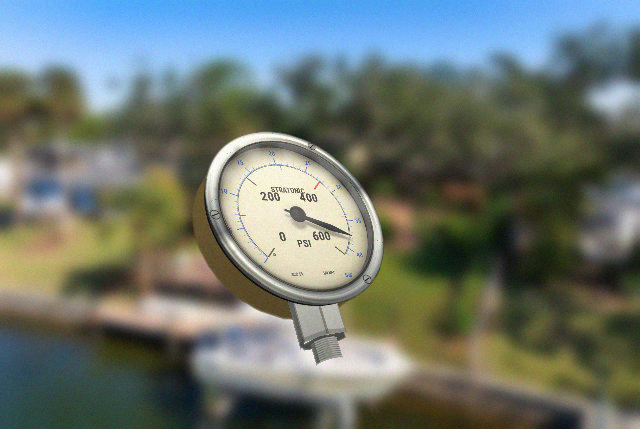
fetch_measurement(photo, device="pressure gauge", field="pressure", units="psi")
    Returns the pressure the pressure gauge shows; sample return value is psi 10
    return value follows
psi 550
